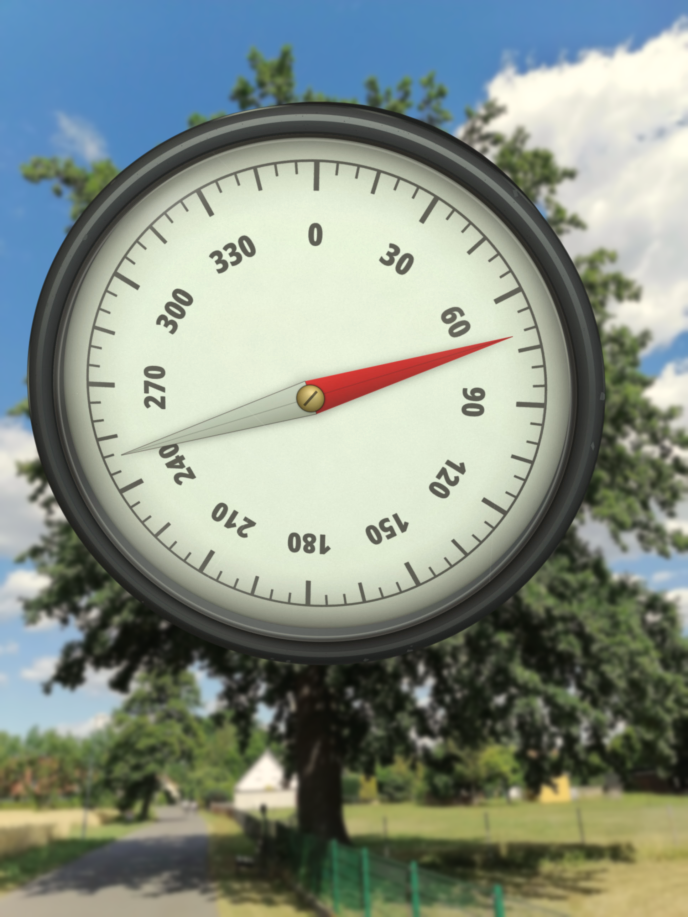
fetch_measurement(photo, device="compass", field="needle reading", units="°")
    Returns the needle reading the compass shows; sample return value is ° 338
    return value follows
° 70
